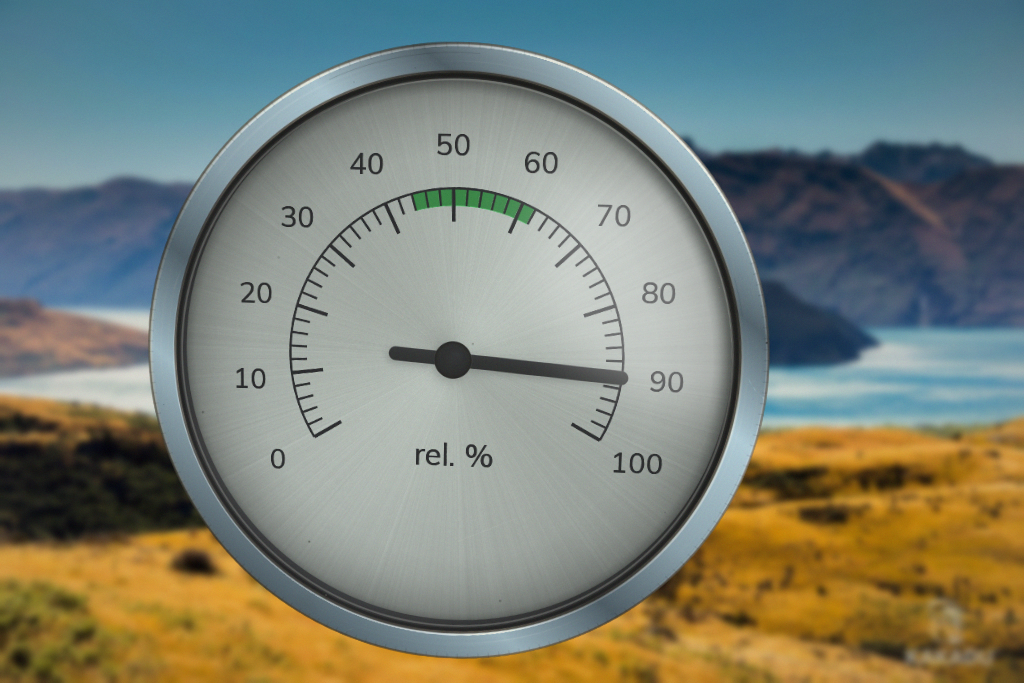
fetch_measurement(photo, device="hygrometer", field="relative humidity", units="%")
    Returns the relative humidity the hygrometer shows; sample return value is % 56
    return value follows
% 90
